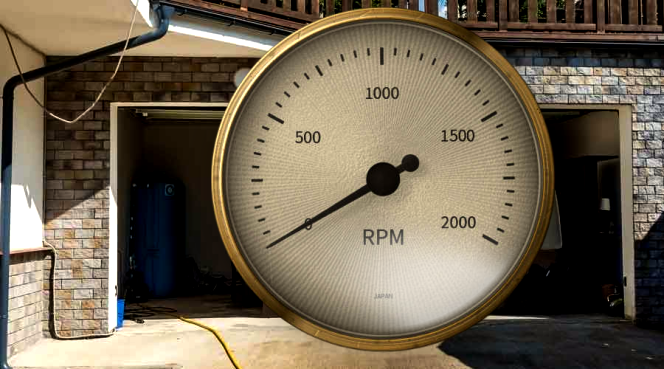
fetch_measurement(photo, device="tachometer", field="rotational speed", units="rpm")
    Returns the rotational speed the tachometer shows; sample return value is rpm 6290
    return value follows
rpm 0
